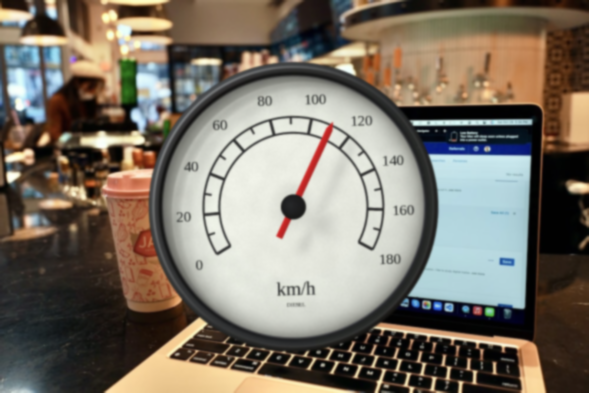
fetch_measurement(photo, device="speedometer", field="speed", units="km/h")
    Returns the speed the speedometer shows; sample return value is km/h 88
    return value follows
km/h 110
